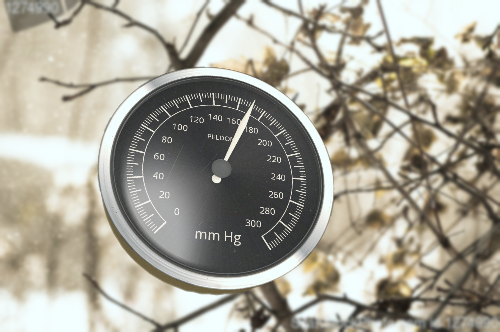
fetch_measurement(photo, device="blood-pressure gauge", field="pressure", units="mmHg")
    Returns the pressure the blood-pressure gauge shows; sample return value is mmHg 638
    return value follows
mmHg 170
